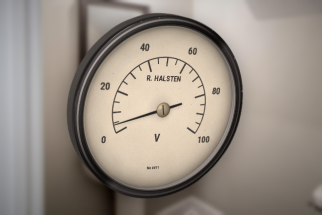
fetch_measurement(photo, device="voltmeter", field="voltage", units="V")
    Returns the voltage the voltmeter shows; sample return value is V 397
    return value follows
V 5
